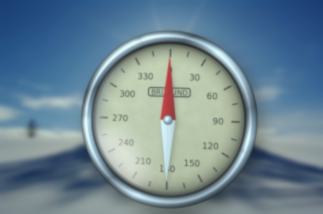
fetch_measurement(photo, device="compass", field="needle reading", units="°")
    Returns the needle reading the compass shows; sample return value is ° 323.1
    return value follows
° 0
